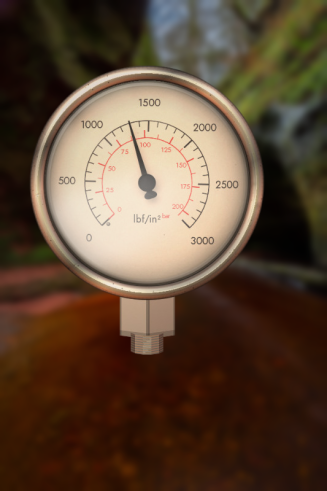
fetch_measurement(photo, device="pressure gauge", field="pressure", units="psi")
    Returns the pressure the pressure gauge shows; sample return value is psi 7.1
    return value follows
psi 1300
